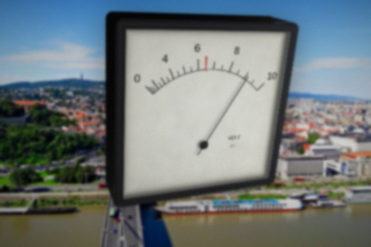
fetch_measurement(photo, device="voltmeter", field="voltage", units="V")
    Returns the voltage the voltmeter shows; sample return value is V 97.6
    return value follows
V 9
